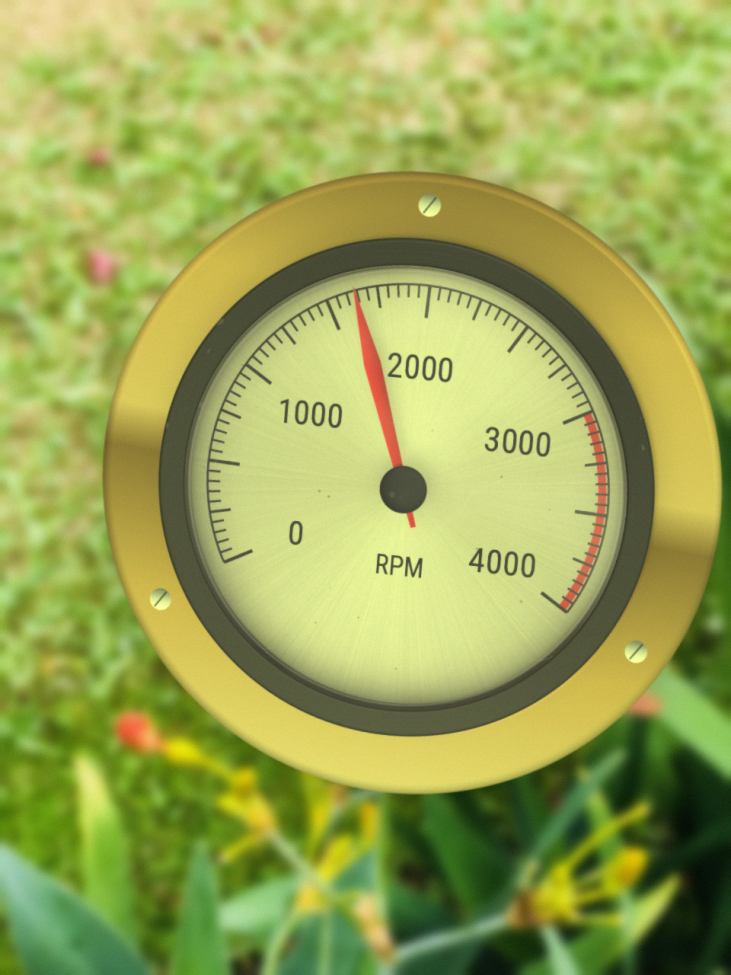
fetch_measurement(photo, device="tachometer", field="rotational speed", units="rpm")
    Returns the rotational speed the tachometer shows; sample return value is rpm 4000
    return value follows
rpm 1650
